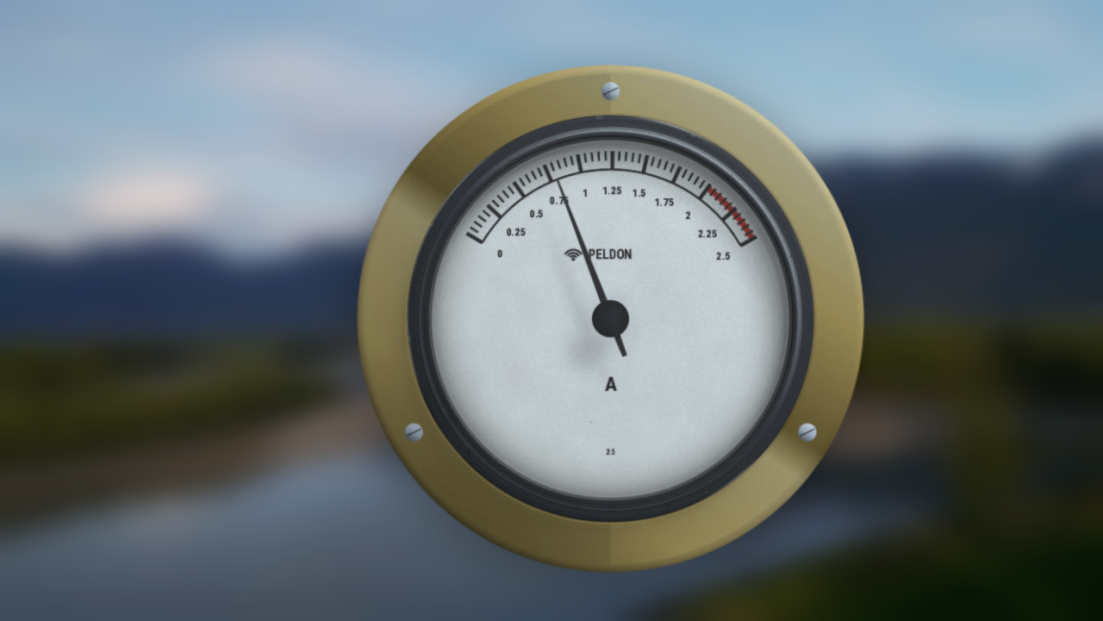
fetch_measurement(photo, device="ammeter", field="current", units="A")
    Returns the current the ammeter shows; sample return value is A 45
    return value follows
A 0.8
